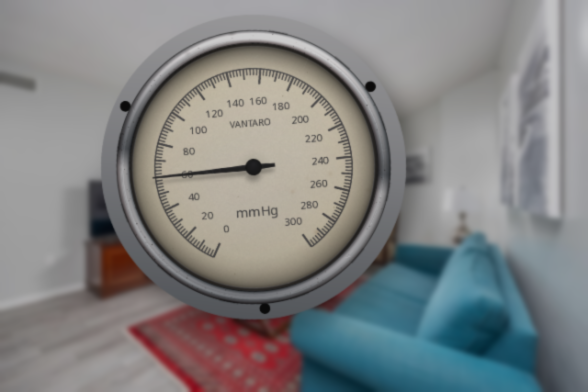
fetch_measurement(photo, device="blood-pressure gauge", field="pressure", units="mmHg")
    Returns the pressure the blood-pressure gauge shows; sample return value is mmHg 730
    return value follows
mmHg 60
